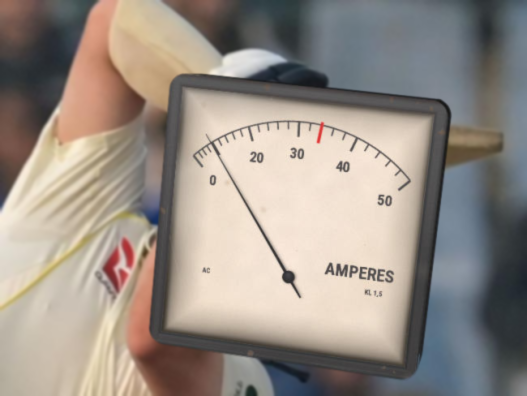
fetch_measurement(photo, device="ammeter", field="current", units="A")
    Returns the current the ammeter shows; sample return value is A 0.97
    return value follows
A 10
